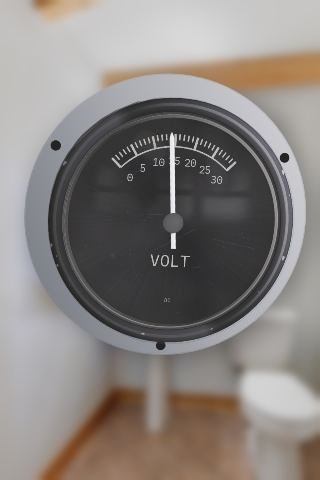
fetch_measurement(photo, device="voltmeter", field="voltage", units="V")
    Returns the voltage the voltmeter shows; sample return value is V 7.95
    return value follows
V 14
